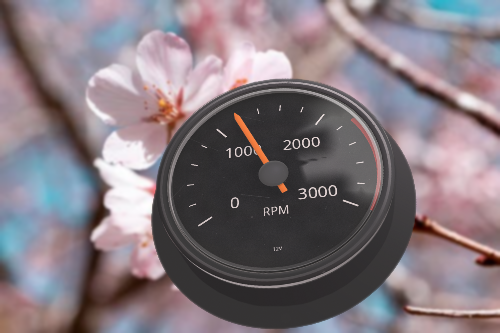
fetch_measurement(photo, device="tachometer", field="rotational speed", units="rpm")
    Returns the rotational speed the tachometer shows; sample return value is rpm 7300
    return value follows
rpm 1200
